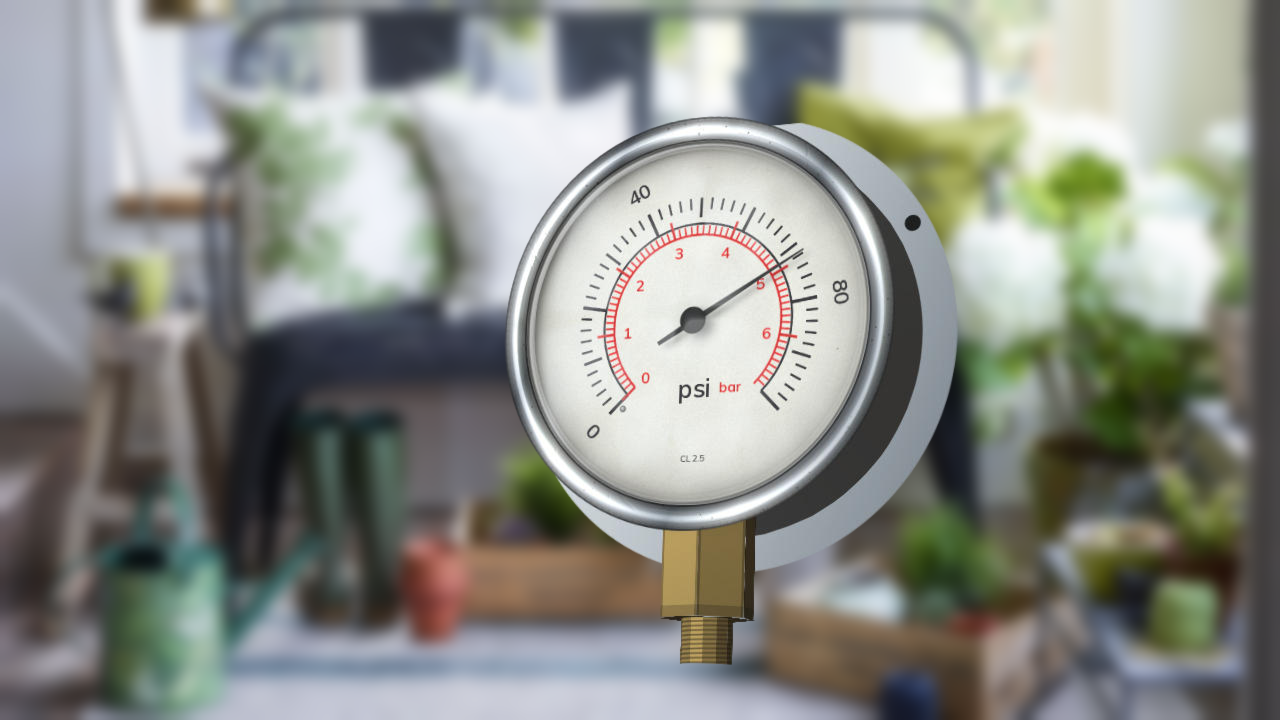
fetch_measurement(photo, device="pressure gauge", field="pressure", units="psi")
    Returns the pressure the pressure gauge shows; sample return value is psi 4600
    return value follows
psi 72
